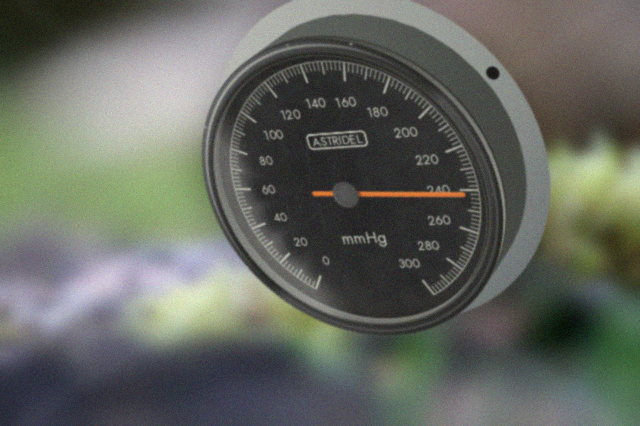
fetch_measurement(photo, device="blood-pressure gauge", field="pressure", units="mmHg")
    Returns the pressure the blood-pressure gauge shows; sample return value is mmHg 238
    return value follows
mmHg 240
